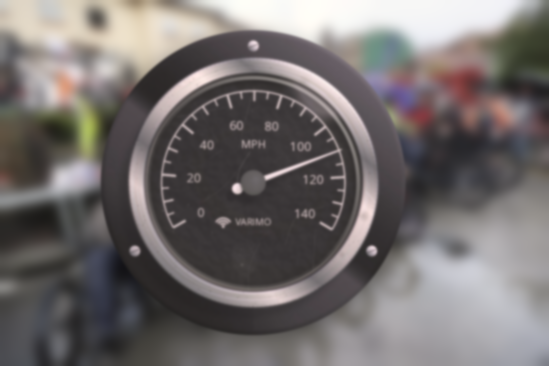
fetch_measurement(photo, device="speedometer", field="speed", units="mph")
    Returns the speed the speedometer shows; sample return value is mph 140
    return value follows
mph 110
